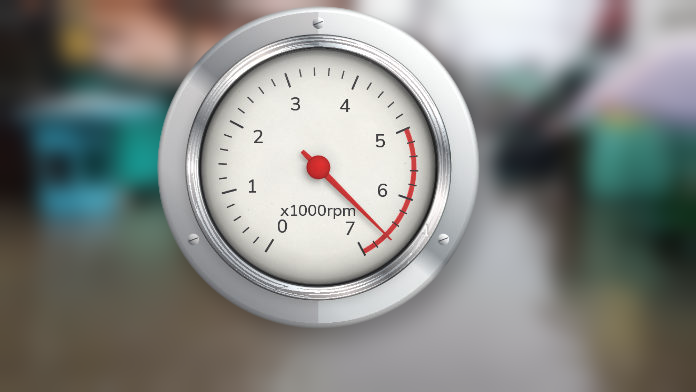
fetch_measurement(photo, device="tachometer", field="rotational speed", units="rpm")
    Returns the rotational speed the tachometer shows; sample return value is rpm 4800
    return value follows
rpm 6600
